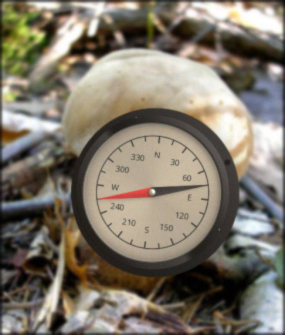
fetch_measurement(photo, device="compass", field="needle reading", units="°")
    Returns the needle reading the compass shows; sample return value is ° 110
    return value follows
° 255
